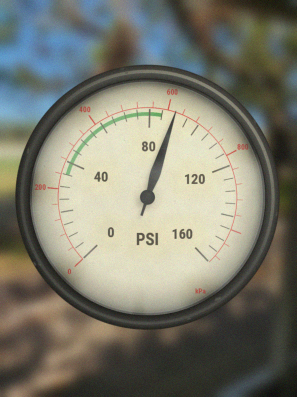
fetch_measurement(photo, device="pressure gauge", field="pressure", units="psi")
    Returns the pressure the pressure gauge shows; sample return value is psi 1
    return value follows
psi 90
